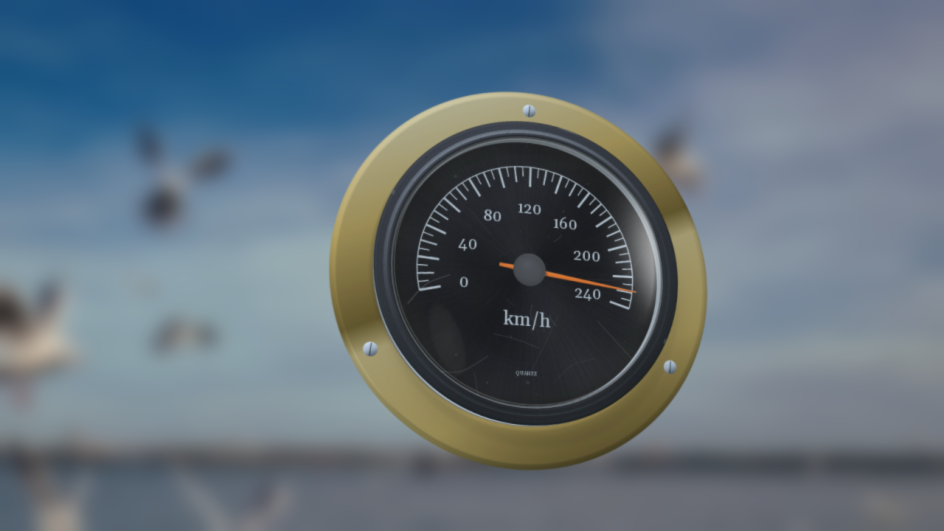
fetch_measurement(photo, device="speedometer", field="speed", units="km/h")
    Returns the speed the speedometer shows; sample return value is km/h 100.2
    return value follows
km/h 230
